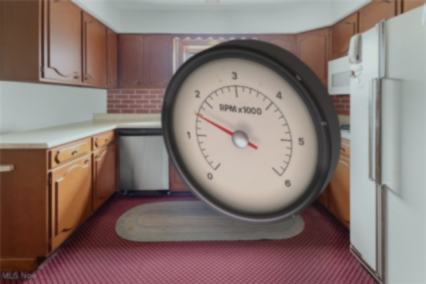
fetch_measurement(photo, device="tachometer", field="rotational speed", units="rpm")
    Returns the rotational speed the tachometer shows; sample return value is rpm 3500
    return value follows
rpm 1600
